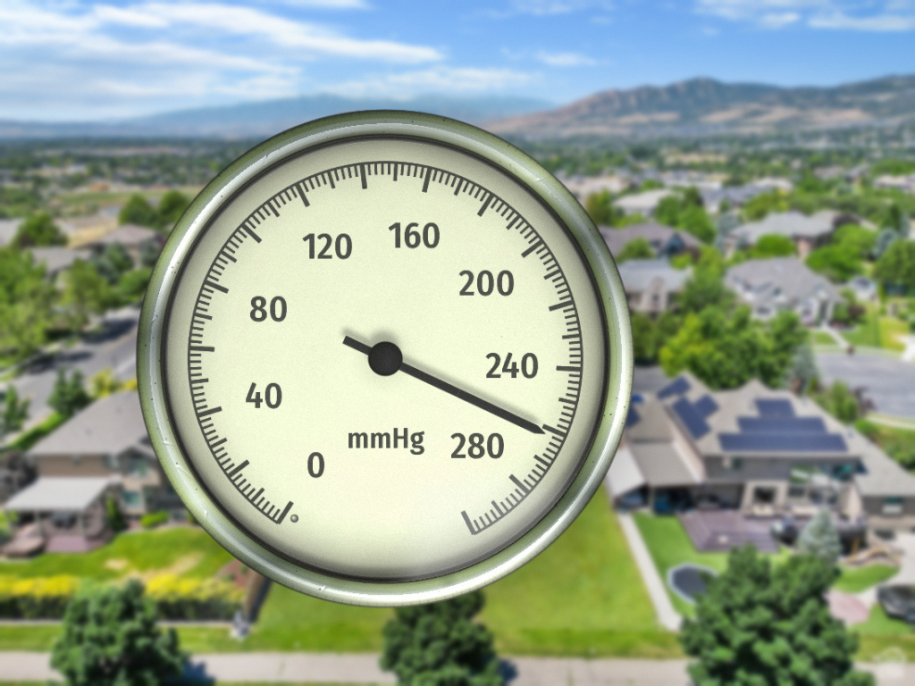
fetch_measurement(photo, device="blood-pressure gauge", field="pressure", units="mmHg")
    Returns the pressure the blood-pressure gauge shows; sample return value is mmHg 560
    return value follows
mmHg 262
